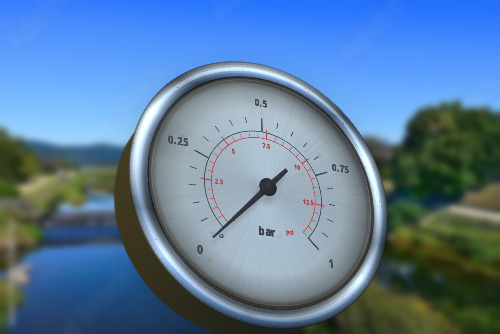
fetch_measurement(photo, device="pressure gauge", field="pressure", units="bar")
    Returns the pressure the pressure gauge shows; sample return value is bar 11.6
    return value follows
bar 0
